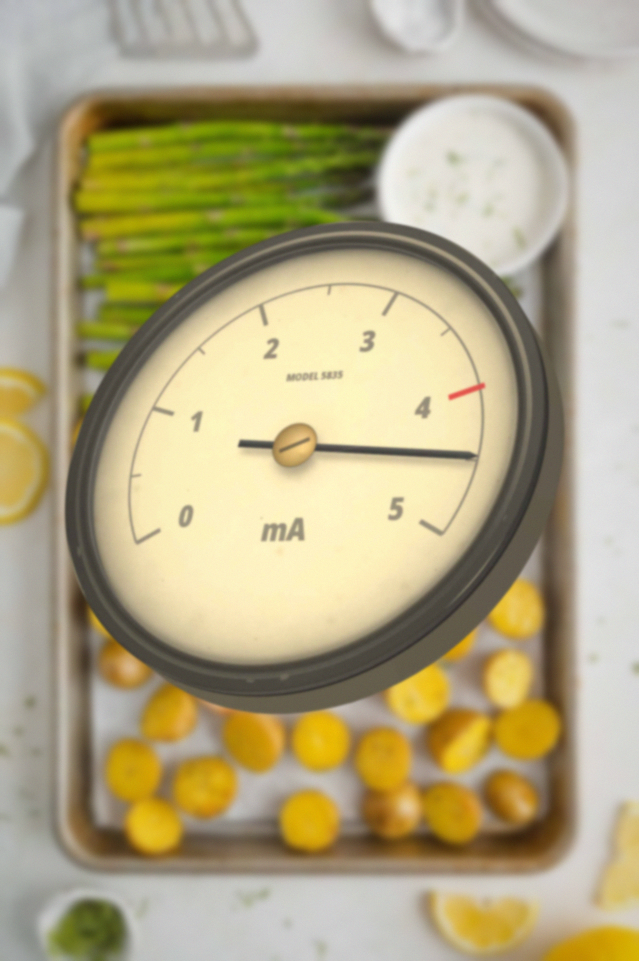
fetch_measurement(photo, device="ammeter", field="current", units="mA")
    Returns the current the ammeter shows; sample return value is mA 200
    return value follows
mA 4.5
